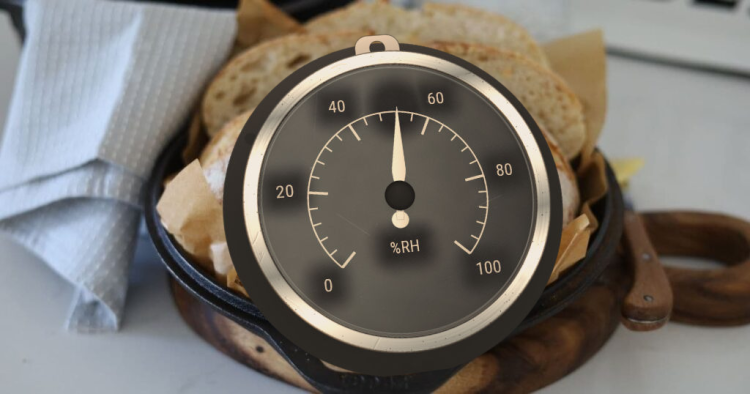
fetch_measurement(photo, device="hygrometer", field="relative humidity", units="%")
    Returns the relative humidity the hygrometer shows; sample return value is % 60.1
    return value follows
% 52
